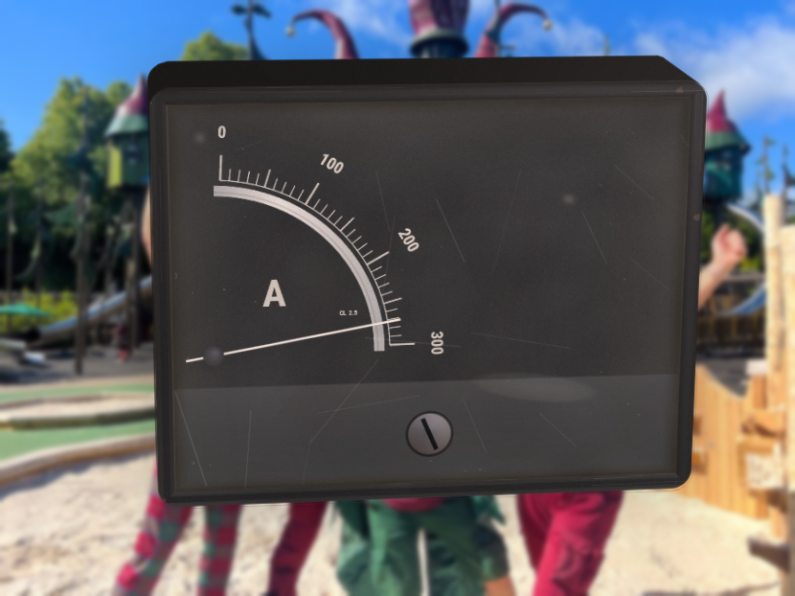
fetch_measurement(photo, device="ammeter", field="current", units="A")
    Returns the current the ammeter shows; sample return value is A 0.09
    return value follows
A 270
